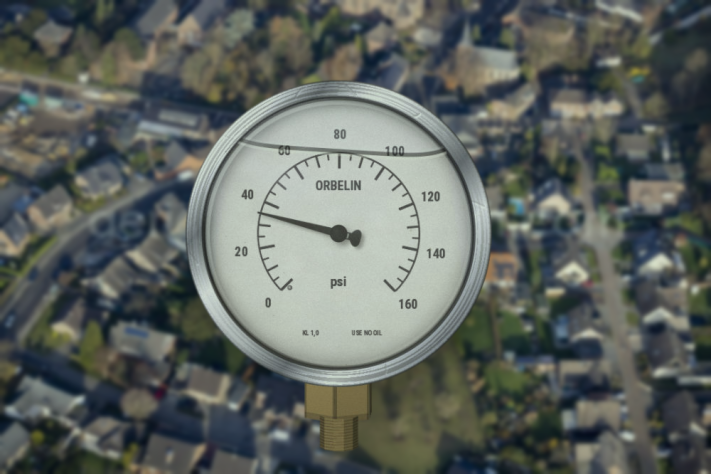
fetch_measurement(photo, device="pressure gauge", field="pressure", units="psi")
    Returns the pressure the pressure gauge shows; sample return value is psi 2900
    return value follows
psi 35
